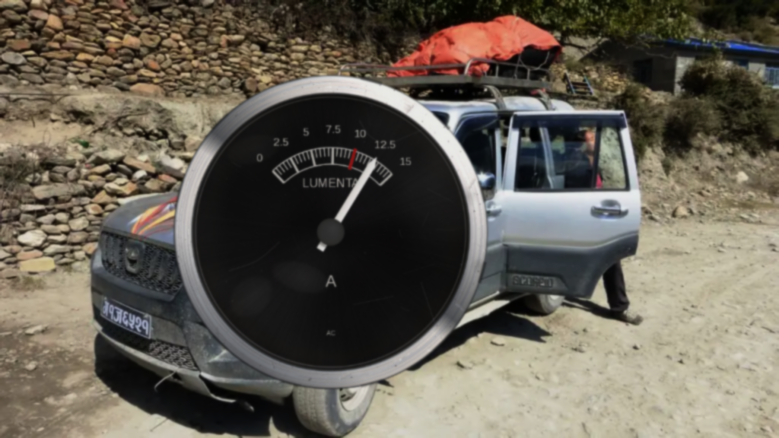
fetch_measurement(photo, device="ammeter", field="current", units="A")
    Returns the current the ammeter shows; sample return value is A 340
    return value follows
A 12.5
